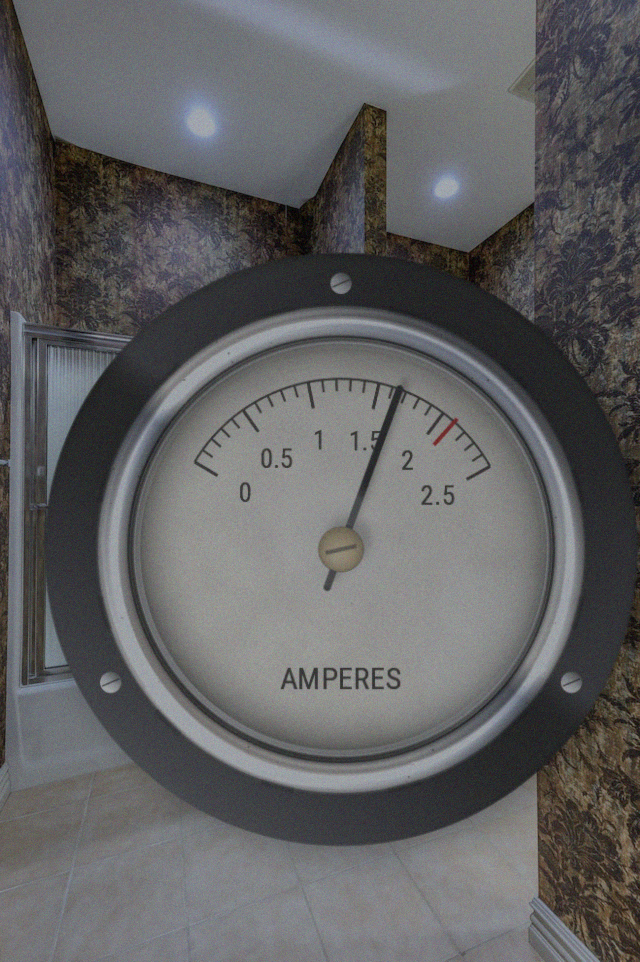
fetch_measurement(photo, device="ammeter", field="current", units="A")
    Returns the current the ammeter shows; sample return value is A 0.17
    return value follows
A 1.65
